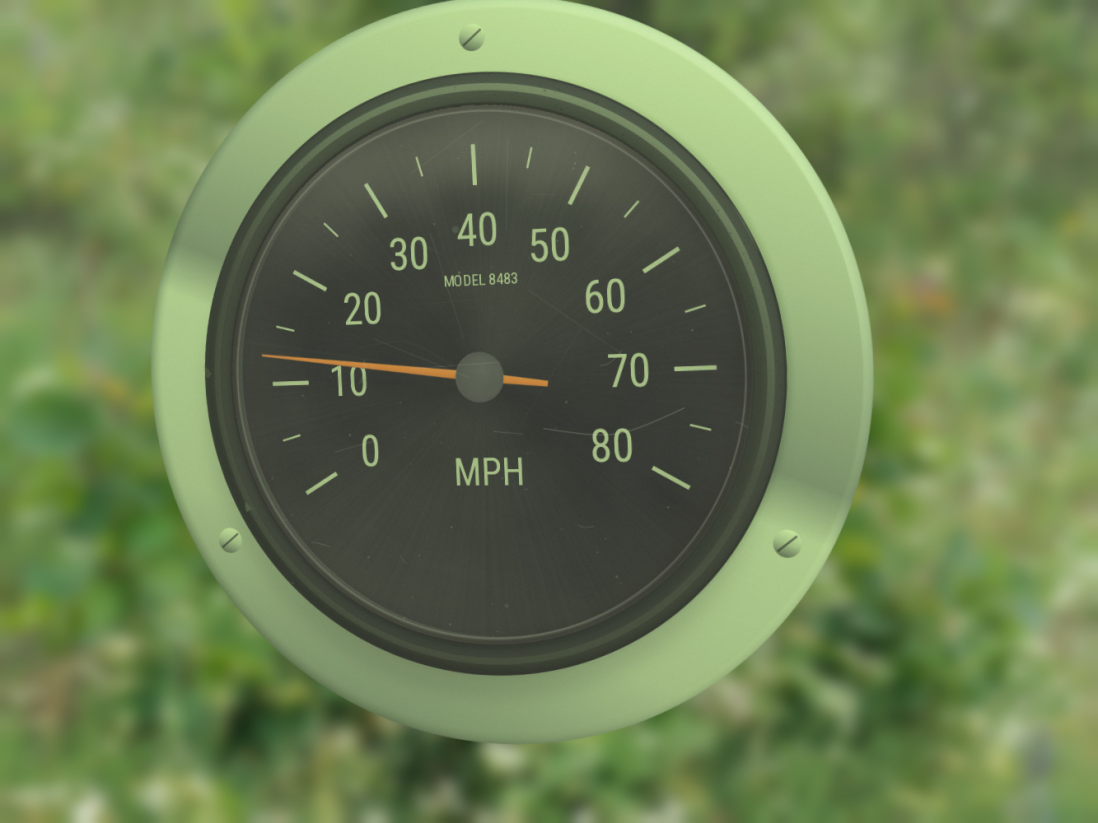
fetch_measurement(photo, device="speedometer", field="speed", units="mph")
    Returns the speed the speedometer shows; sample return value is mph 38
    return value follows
mph 12.5
